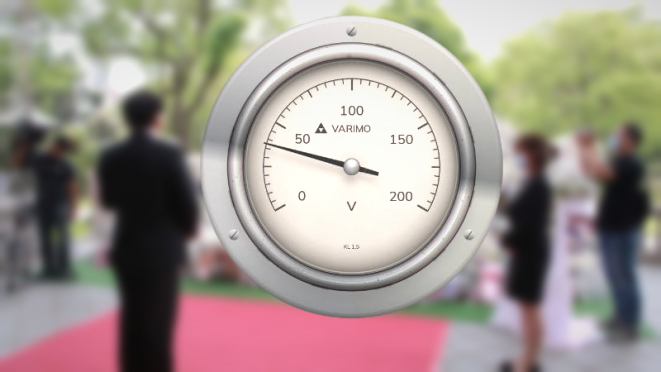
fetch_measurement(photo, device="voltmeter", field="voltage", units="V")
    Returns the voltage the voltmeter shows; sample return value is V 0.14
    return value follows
V 37.5
